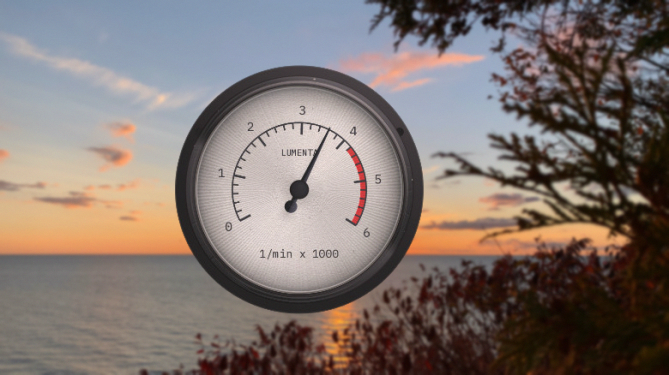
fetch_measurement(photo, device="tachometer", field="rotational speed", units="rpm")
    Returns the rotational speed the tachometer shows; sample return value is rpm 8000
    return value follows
rpm 3600
